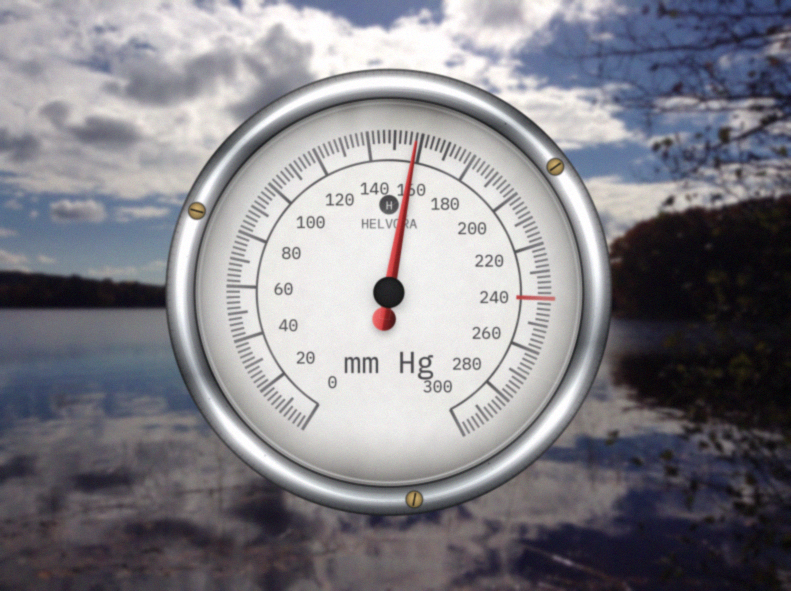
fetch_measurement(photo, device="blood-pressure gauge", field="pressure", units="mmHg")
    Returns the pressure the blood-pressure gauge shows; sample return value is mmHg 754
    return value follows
mmHg 158
